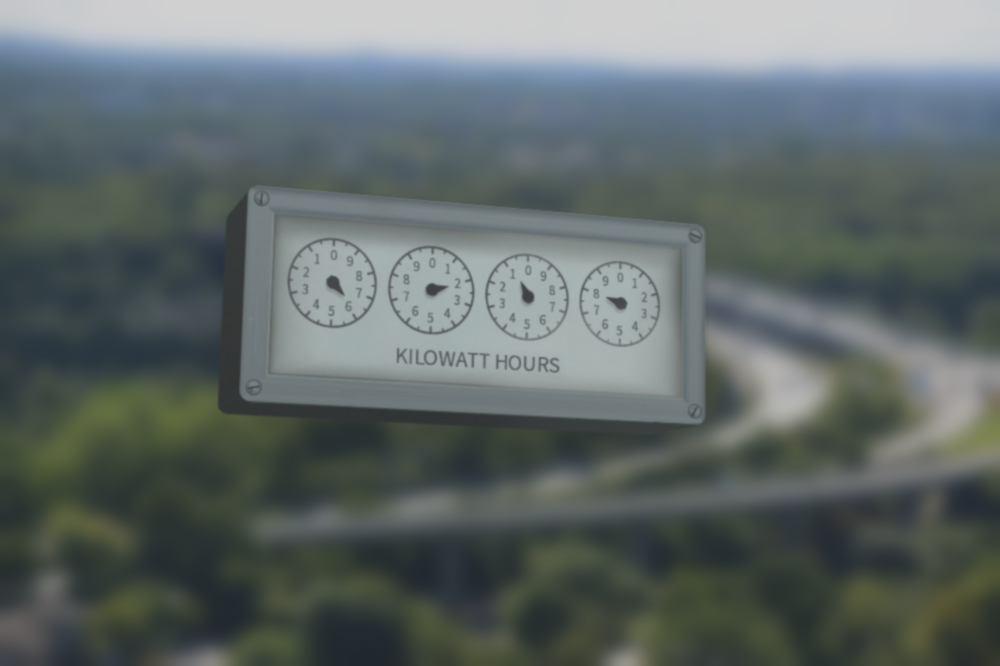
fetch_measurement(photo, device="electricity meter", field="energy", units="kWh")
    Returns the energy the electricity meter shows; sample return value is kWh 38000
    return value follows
kWh 6208
